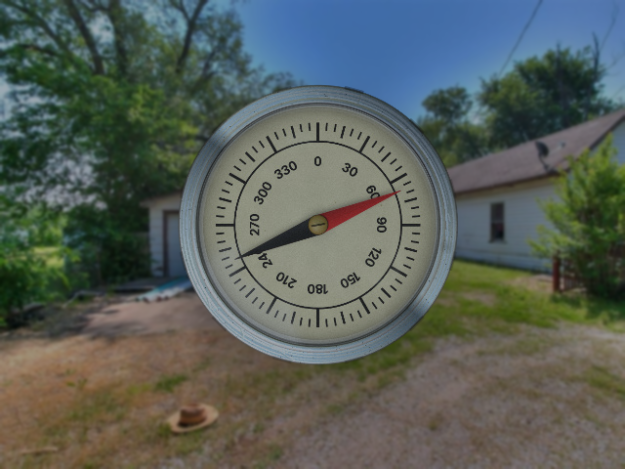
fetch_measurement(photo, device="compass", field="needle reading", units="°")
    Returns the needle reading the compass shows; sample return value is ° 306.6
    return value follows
° 67.5
